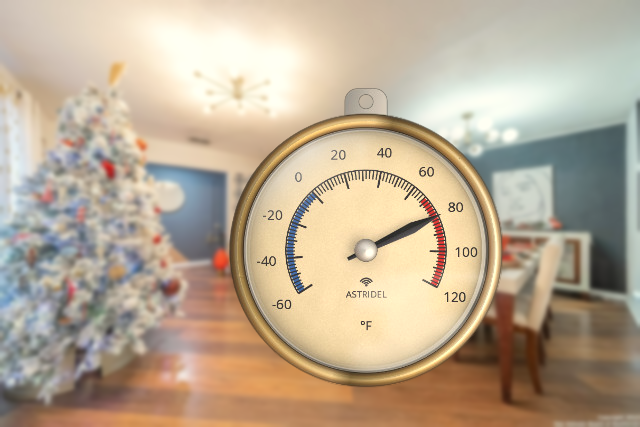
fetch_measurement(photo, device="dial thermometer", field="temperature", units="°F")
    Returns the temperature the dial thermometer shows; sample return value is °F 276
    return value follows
°F 80
